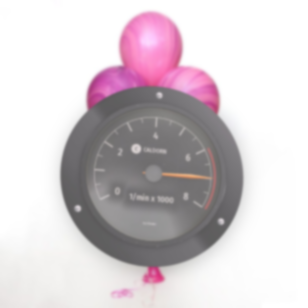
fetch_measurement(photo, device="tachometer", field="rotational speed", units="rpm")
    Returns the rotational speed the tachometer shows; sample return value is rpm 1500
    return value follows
rpm 7000
